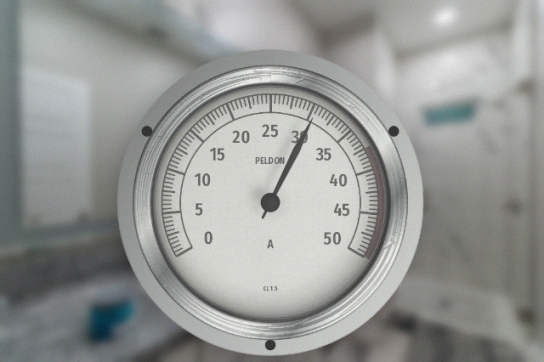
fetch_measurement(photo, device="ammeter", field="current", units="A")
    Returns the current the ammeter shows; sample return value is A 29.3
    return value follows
A 30.5
